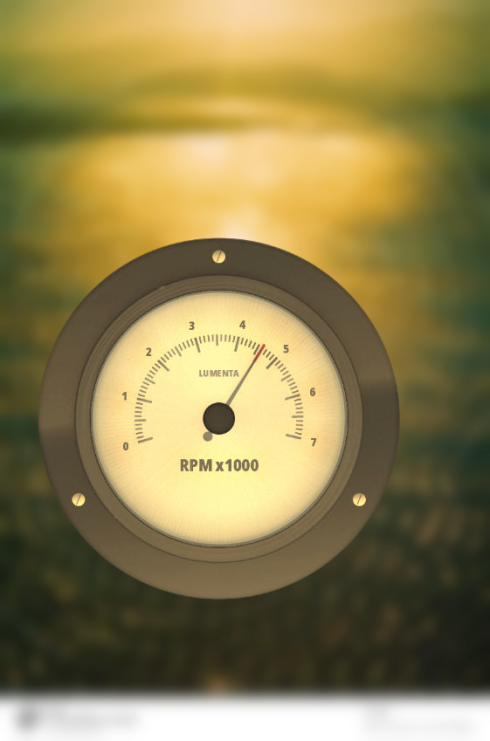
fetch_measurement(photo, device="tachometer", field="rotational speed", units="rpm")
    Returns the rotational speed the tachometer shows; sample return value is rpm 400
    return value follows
rpm 4600
